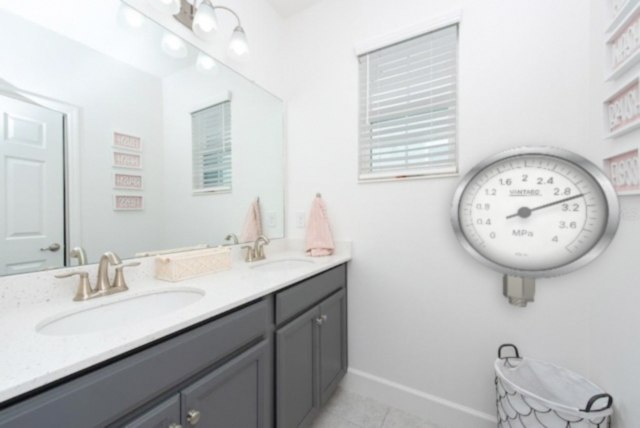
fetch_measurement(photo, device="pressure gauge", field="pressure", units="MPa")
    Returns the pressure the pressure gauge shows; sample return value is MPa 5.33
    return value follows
MPa 3
